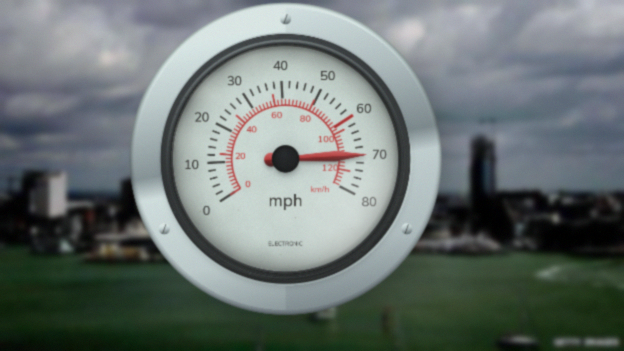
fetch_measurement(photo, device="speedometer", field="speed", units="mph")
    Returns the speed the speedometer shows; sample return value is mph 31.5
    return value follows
mph 70
